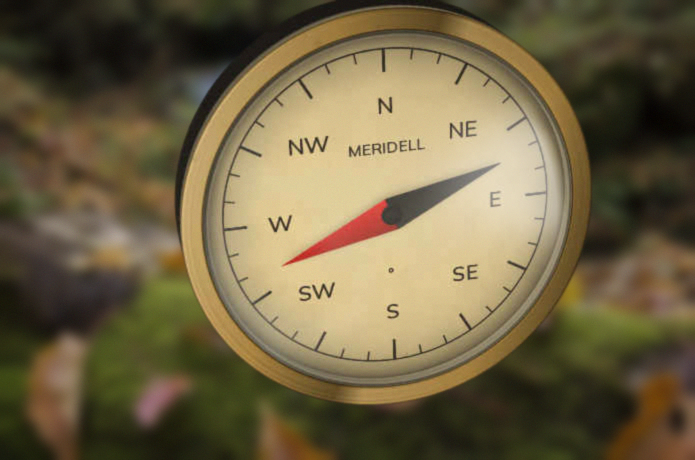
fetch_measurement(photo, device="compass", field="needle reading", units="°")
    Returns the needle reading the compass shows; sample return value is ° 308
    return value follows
° 250
